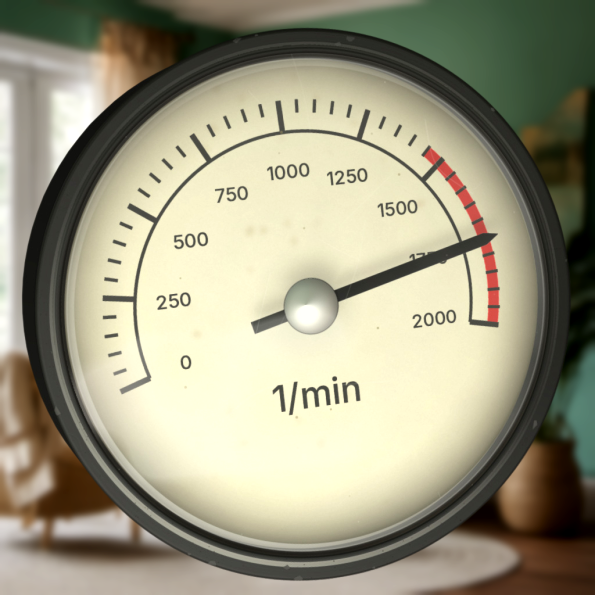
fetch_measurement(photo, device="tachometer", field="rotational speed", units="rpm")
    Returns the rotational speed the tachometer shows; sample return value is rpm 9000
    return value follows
rpm 1750
